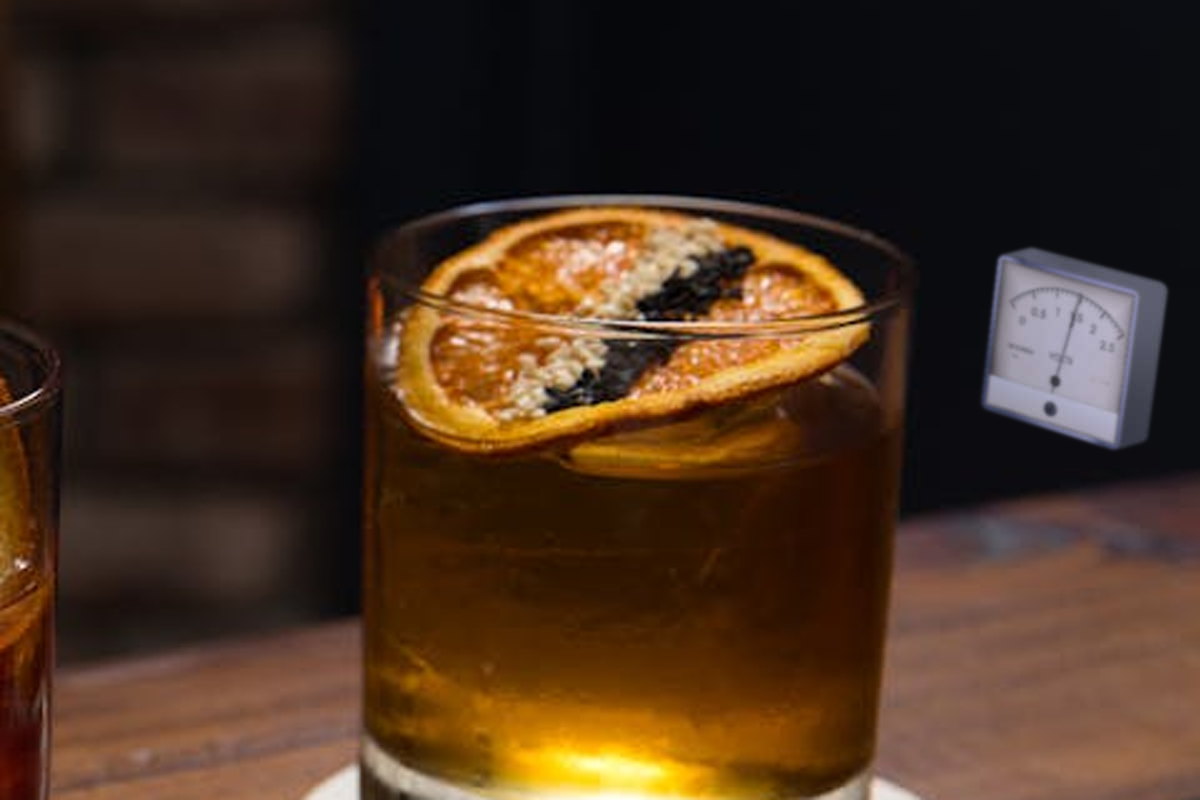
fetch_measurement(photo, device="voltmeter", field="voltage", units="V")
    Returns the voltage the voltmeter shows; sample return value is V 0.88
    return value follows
V 1.5
